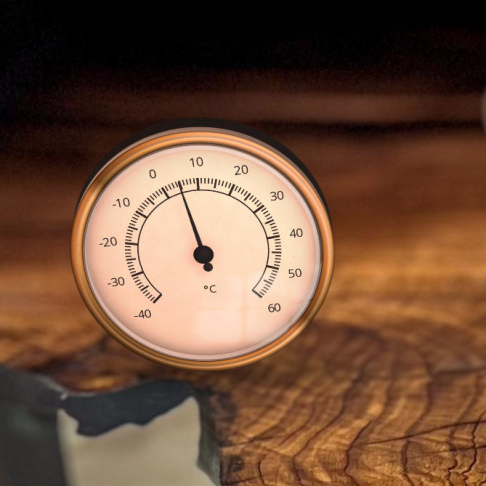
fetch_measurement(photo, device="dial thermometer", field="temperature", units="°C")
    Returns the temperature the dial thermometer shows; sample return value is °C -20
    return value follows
°C 5
